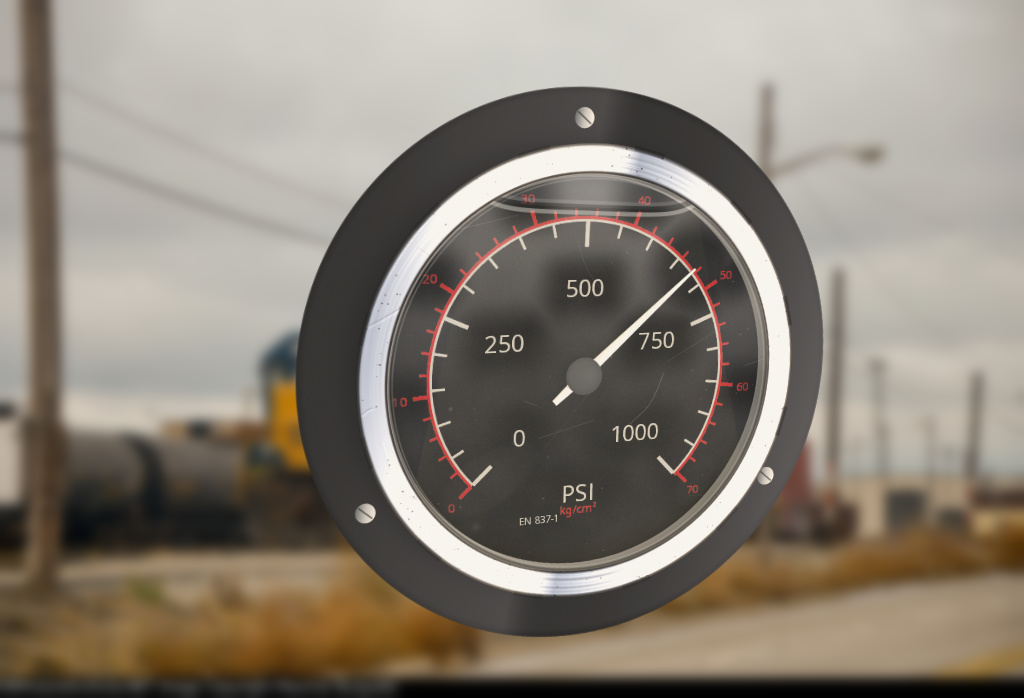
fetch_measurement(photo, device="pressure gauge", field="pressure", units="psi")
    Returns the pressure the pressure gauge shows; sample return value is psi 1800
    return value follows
psi 675
